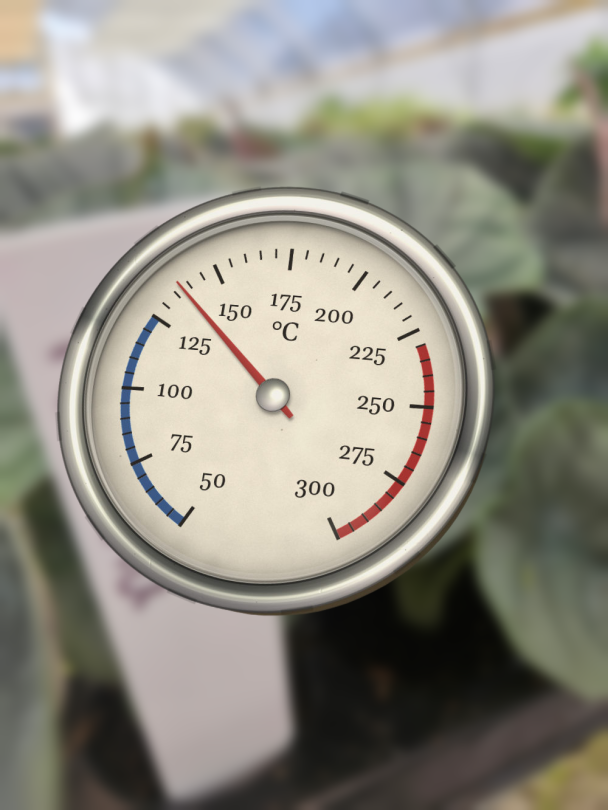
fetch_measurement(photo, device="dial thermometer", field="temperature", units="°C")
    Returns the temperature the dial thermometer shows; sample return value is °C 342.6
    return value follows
°C 137.5
